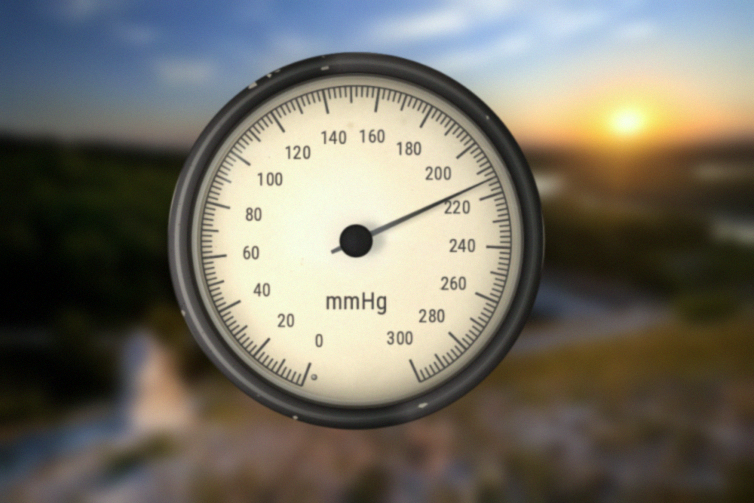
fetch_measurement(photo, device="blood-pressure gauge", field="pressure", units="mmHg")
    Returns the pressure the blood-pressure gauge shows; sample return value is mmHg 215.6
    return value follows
mmHg 214
